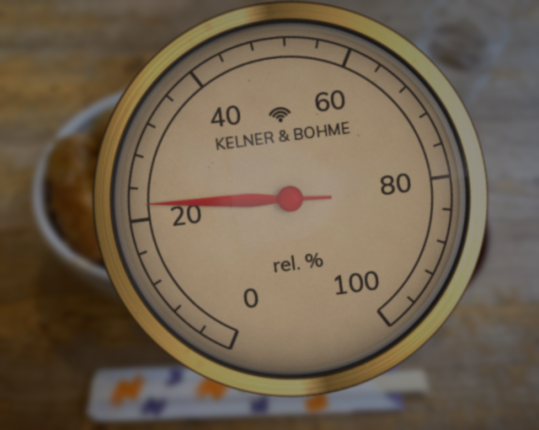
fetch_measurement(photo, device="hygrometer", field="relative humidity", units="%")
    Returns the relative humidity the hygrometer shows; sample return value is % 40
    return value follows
% 22
